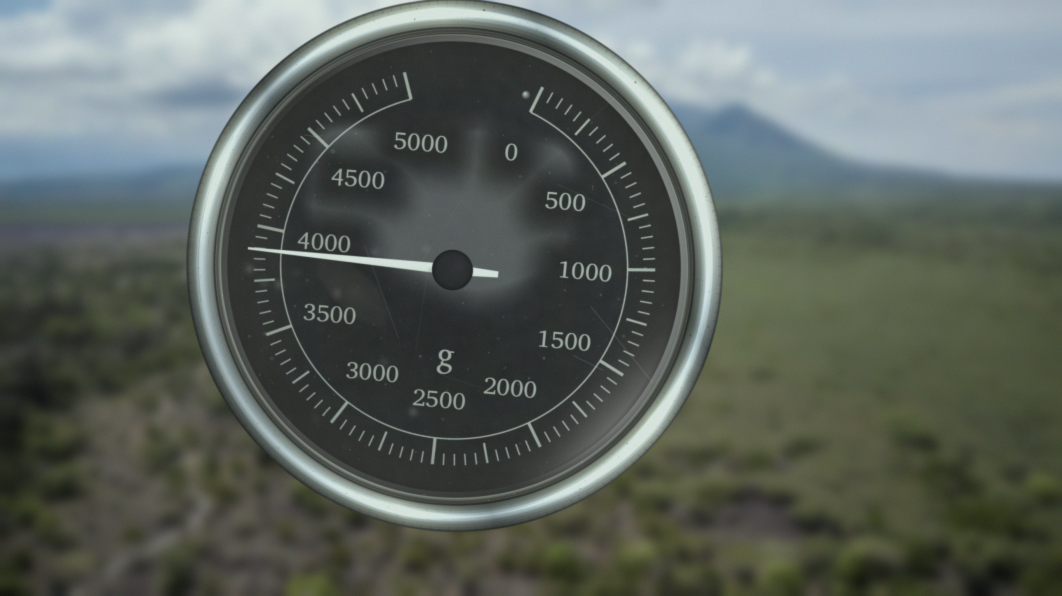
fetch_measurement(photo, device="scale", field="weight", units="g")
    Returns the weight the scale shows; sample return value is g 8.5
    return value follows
g 3900
